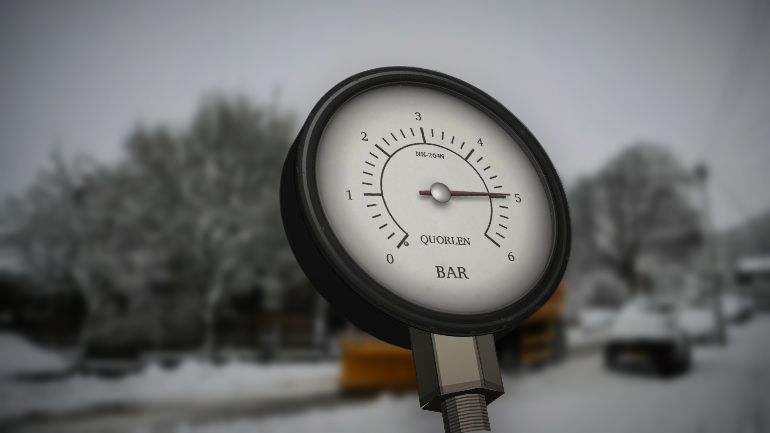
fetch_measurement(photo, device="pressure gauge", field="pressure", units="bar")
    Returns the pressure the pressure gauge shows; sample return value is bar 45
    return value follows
bar 5
